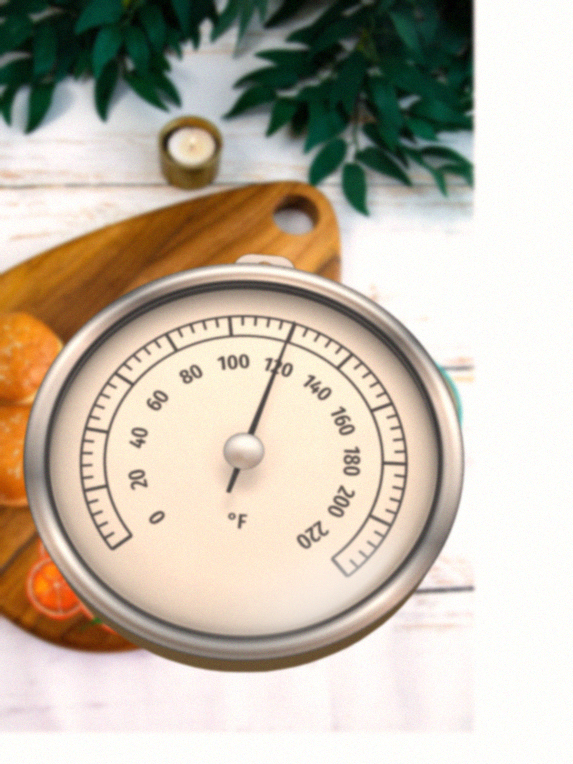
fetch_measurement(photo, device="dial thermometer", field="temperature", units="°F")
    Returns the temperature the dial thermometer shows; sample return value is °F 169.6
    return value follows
°F 120
